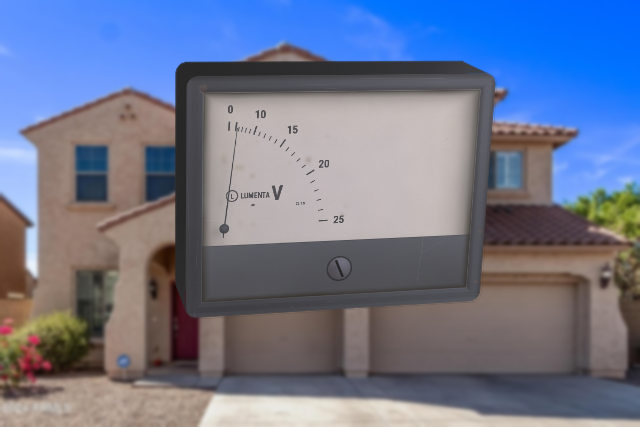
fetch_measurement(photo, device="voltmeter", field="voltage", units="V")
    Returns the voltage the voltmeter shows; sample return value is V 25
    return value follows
V 5
